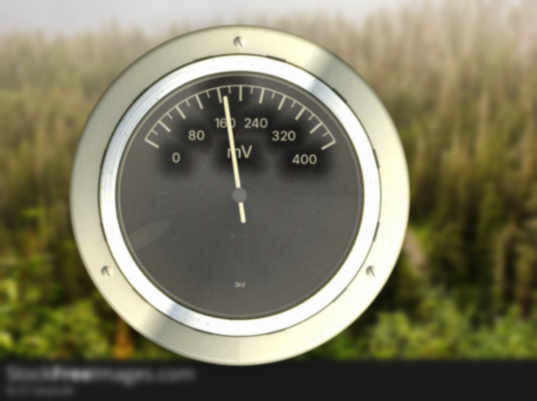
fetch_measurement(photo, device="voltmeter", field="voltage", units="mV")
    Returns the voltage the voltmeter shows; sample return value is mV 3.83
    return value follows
mV 170
